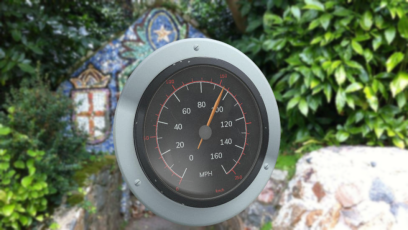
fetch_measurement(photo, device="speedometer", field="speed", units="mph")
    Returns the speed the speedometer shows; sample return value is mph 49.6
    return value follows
mph 95
